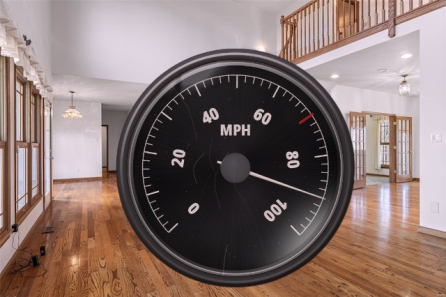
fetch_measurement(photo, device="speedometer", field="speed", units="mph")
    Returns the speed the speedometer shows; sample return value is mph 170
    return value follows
mph 90
